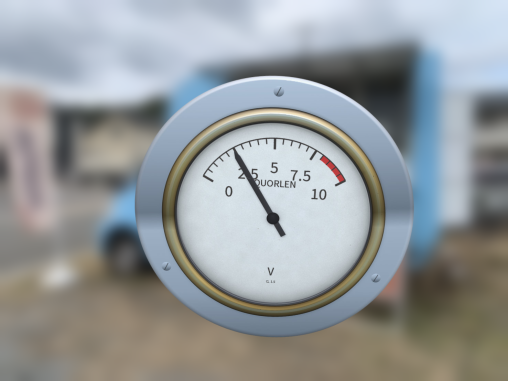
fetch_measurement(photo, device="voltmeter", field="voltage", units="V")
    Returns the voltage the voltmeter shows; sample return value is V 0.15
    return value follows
V 2.5
